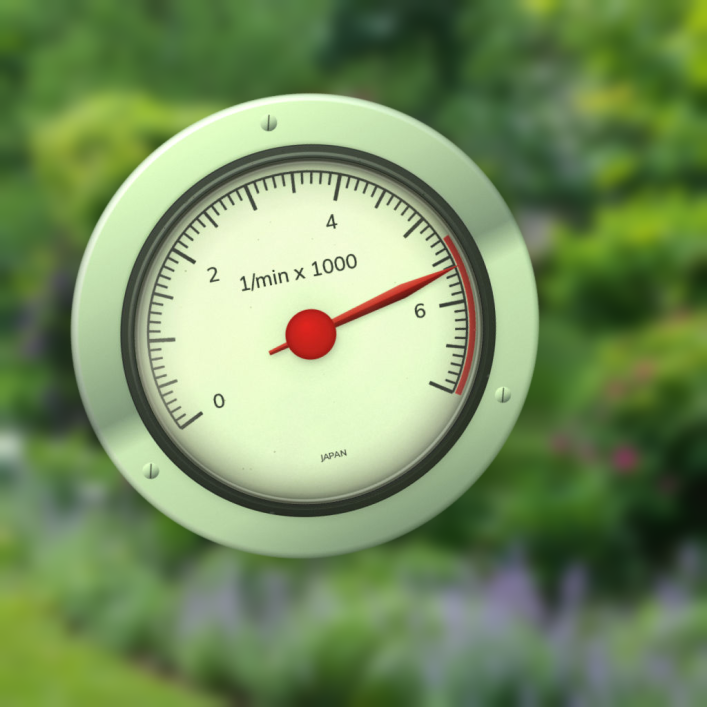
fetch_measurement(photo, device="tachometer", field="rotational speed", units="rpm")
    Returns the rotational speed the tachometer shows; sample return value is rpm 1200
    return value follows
rpm 5600
